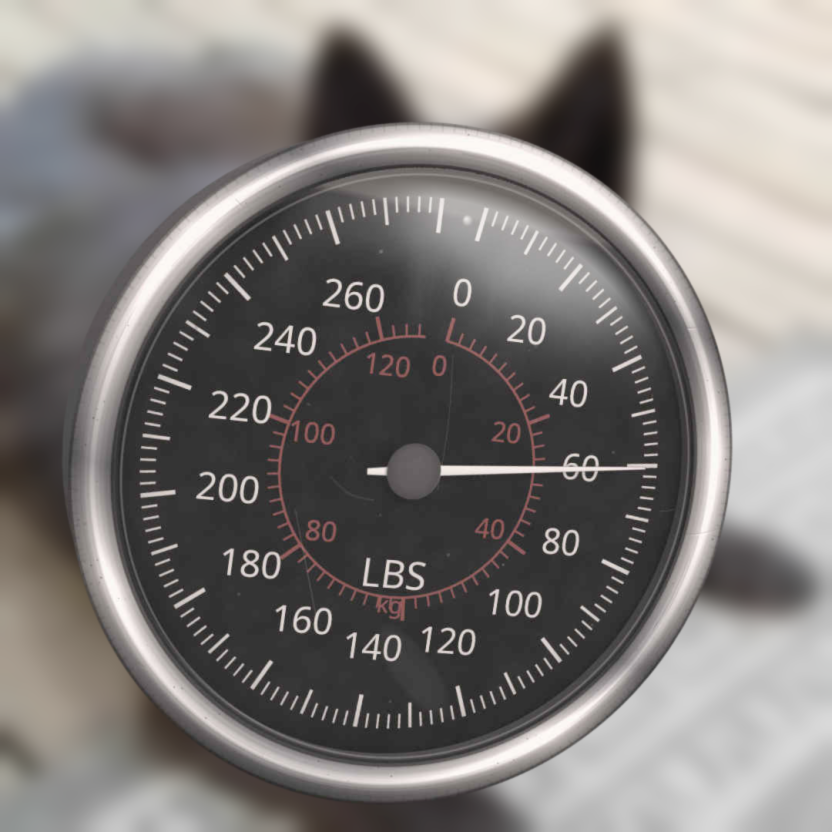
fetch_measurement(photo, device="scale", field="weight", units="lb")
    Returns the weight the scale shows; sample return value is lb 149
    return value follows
lb 60
